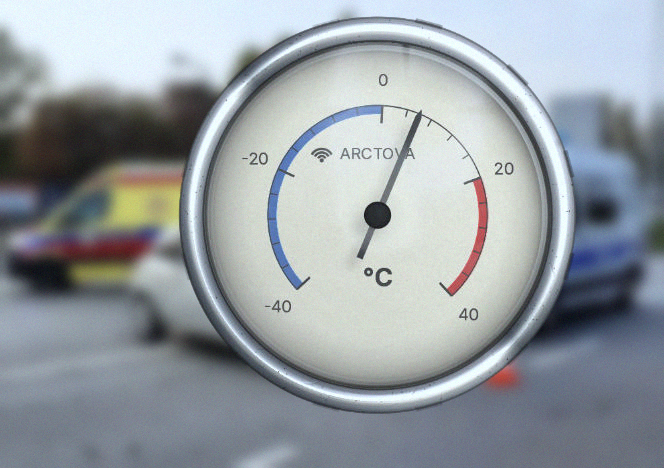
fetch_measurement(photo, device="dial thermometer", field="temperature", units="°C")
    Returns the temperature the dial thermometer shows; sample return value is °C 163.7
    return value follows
°C 6
